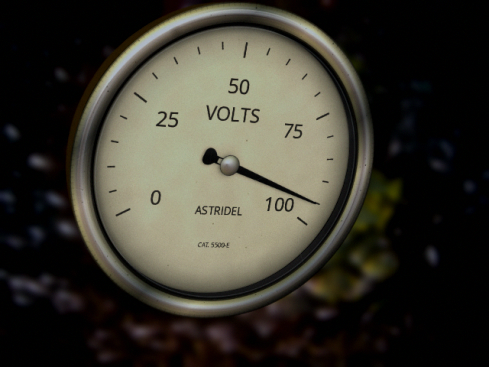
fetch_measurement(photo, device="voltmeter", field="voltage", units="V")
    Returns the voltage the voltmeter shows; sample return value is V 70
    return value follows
V 95
